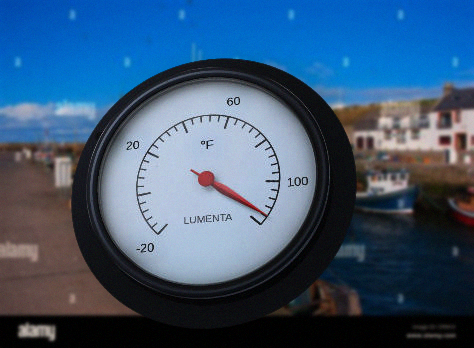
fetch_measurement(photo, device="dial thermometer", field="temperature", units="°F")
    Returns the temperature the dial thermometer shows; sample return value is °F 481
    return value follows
°F 116
